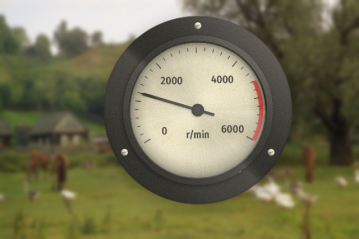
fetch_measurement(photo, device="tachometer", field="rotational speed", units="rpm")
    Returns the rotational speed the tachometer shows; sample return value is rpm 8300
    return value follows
rpm 1200
